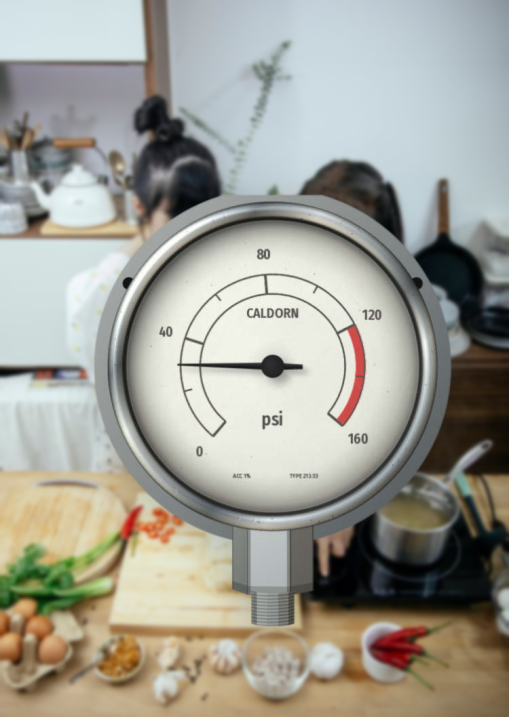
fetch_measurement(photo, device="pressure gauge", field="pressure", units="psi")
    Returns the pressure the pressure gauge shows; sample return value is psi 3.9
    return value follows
psi 30
